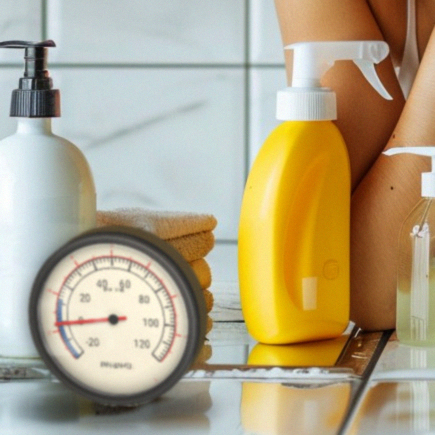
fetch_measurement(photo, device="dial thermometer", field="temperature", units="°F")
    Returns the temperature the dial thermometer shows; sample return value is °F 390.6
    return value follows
°F 0
